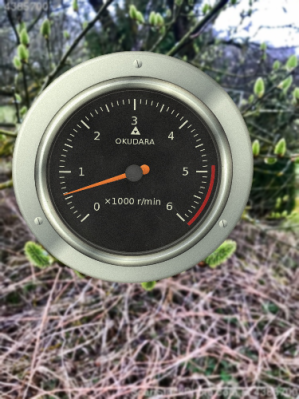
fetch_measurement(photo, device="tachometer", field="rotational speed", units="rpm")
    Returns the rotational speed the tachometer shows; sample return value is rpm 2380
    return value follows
rpm 600
